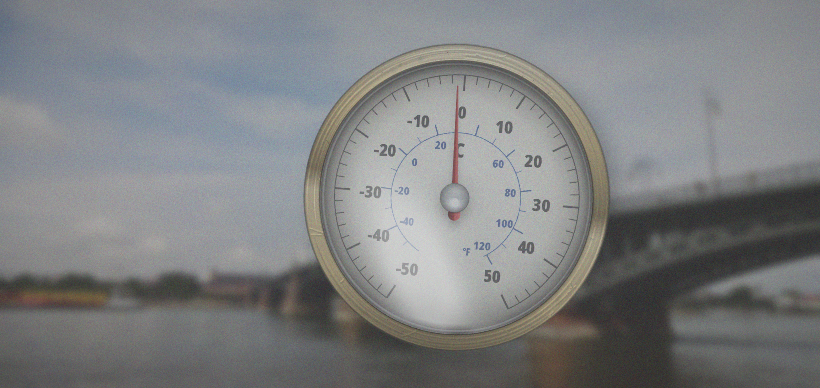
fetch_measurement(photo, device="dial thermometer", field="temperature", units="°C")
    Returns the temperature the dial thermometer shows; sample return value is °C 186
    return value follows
°C -1
